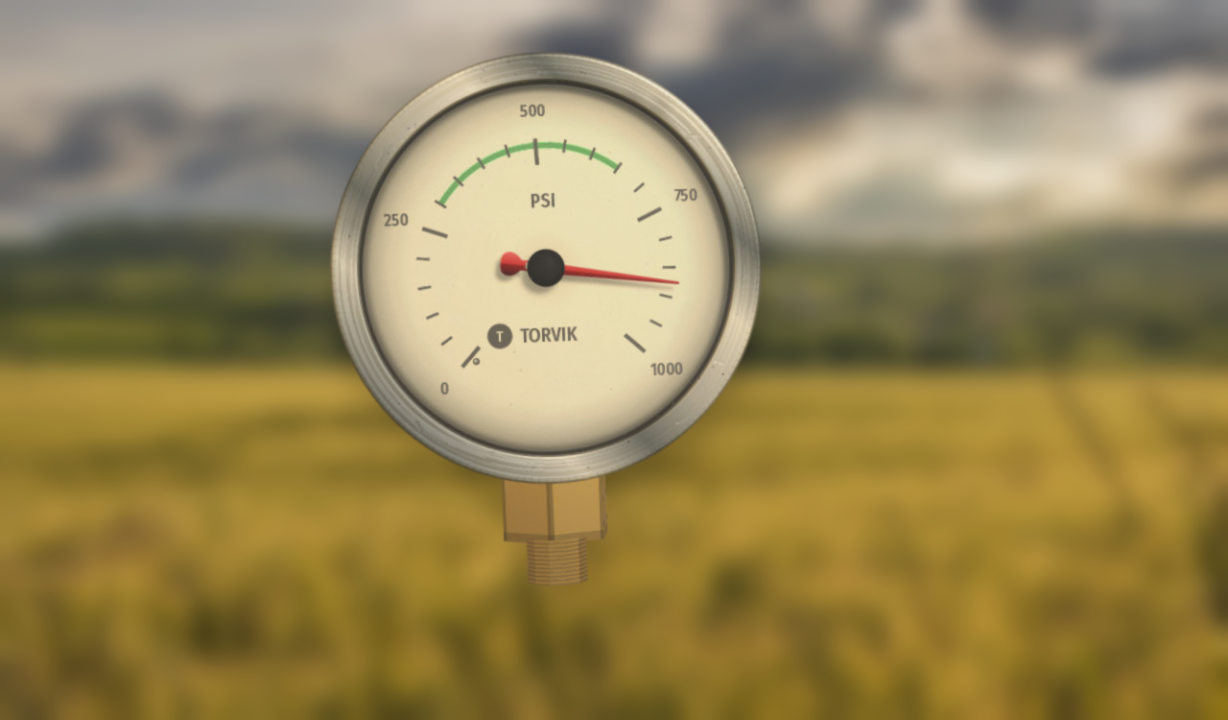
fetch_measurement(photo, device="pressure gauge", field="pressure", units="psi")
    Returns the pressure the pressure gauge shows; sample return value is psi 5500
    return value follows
psi 875
